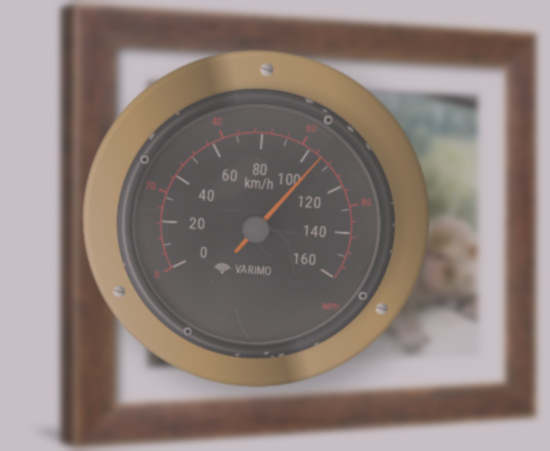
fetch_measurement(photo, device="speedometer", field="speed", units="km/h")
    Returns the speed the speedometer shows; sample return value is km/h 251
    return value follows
km/h 105
